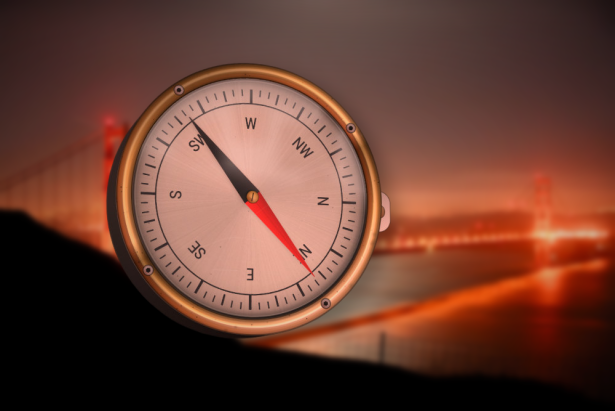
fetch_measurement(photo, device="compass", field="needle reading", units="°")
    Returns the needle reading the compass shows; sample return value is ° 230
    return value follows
° 50
